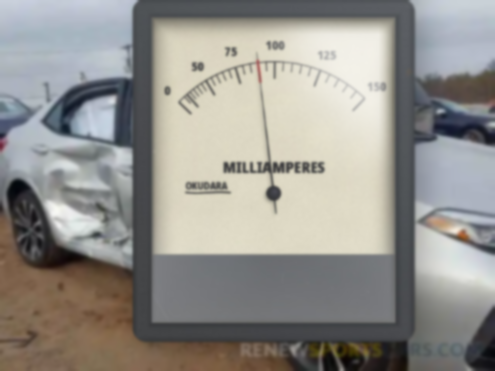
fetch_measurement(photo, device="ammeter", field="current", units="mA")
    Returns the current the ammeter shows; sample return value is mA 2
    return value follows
mA 90
